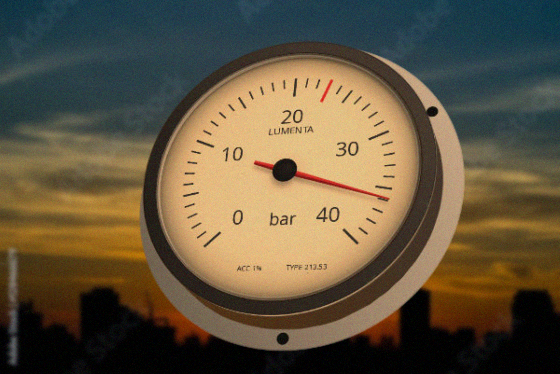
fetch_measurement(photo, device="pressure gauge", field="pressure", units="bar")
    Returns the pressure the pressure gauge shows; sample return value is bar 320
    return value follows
bar 36
